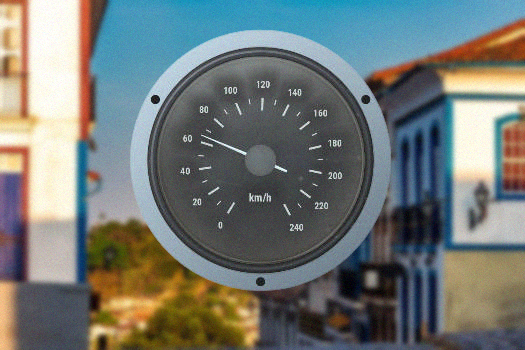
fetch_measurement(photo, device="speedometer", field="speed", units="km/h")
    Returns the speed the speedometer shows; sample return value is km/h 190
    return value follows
km/h 65
